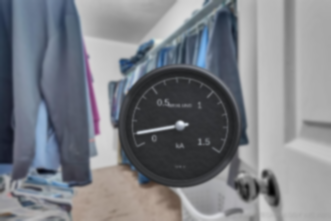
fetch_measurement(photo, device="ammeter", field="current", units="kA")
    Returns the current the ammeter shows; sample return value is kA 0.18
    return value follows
kA 0.1
